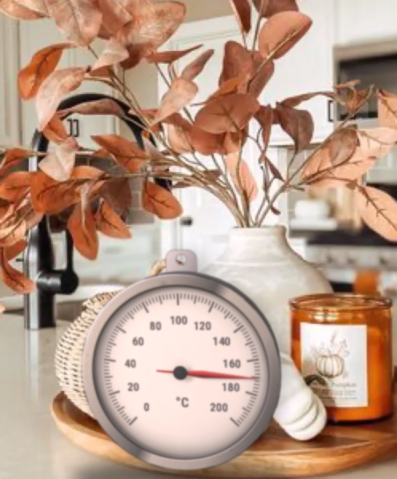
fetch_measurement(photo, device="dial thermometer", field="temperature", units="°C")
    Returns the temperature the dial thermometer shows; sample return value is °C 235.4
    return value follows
°C 170
